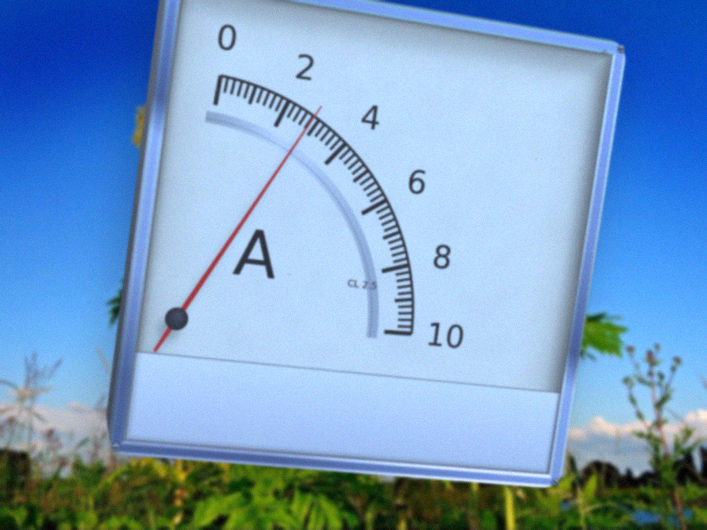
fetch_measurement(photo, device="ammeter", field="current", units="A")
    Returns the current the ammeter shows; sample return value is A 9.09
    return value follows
A 2.8
